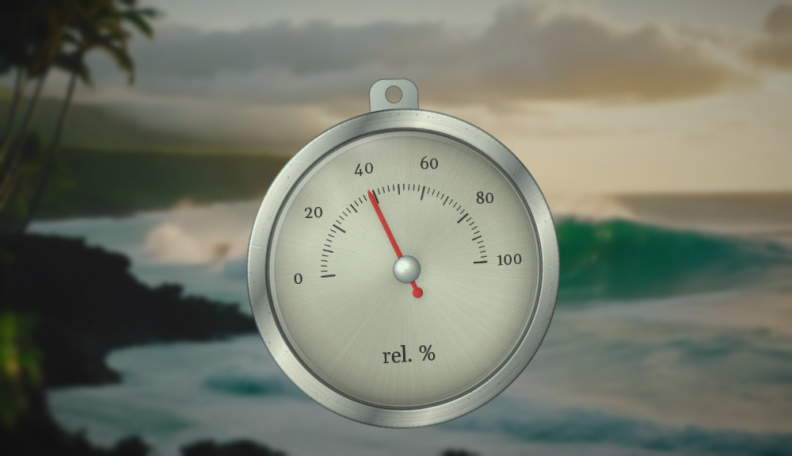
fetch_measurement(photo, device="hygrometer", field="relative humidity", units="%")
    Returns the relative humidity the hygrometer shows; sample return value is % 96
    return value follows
% 38
